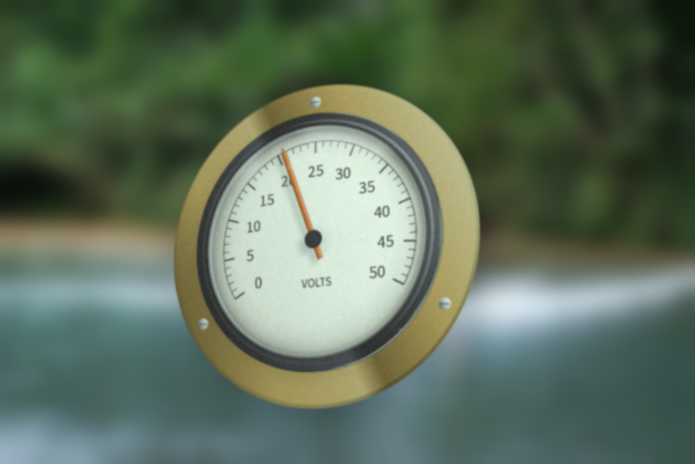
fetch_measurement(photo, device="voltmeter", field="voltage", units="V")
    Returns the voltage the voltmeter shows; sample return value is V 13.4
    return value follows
V 21
